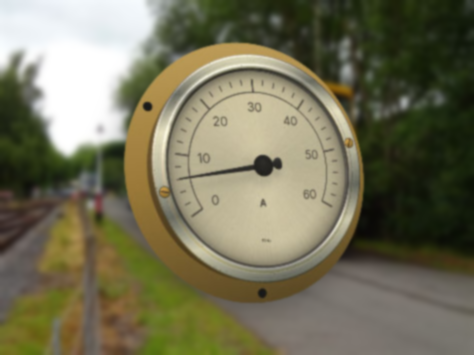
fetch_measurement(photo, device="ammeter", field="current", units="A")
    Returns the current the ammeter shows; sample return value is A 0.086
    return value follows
A 6
